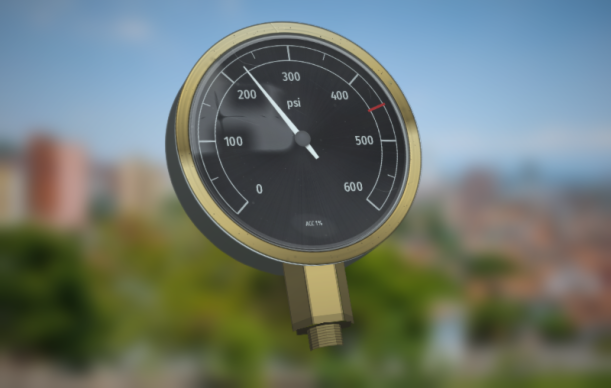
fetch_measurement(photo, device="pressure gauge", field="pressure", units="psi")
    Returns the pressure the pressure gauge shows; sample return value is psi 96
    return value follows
psi 225
